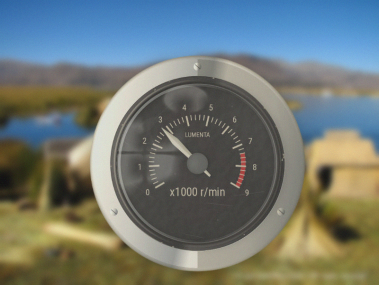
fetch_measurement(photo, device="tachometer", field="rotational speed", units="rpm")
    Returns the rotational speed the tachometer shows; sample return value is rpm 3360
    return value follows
rpm 2800
